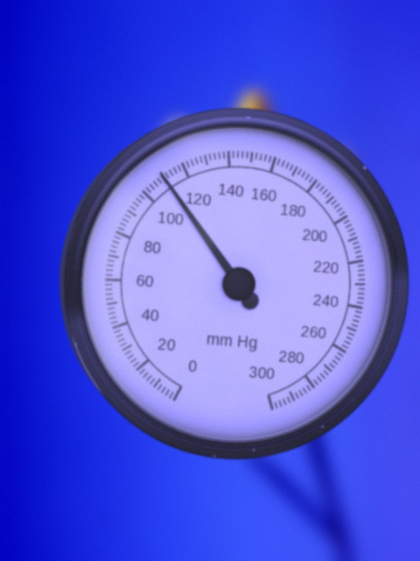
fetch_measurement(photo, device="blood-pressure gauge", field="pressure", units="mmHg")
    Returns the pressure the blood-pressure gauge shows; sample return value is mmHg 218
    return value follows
mmHg 110
